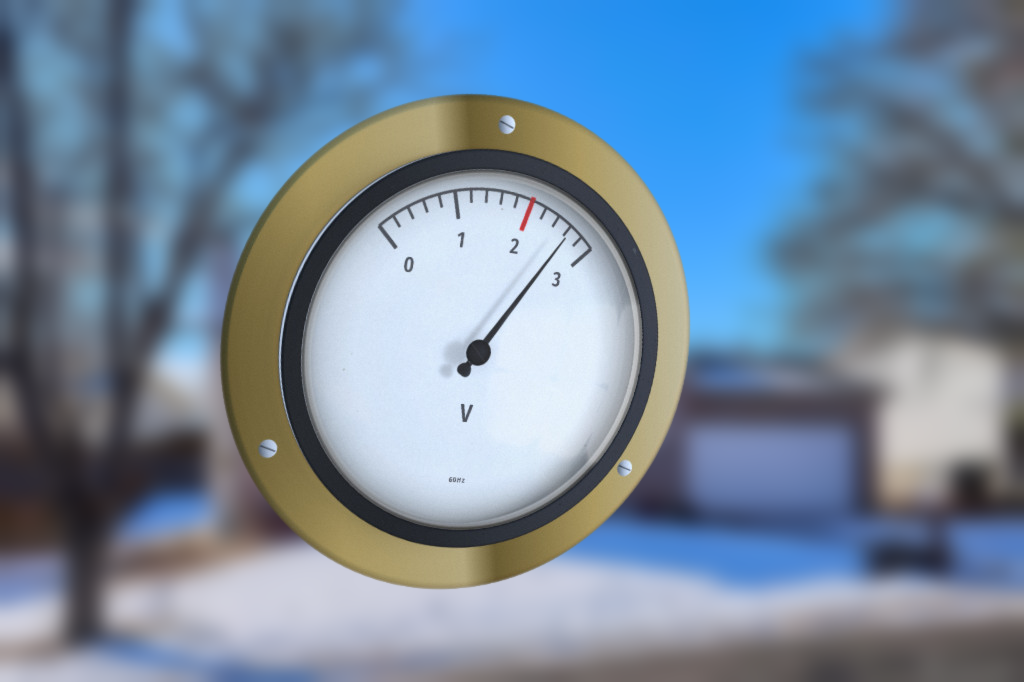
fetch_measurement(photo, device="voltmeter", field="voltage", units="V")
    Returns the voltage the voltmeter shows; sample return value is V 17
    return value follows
V 2.6
